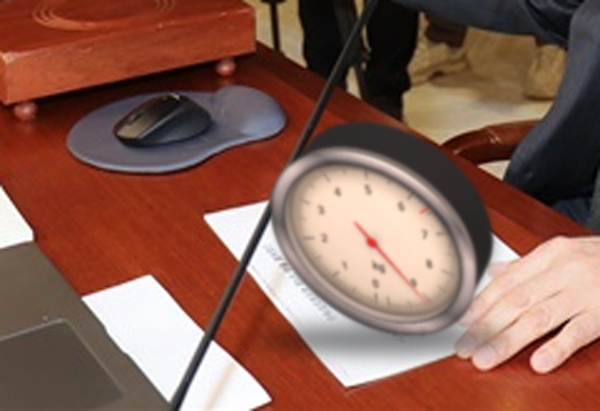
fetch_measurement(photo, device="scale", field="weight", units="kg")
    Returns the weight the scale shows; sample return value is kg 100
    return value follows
kg 9
